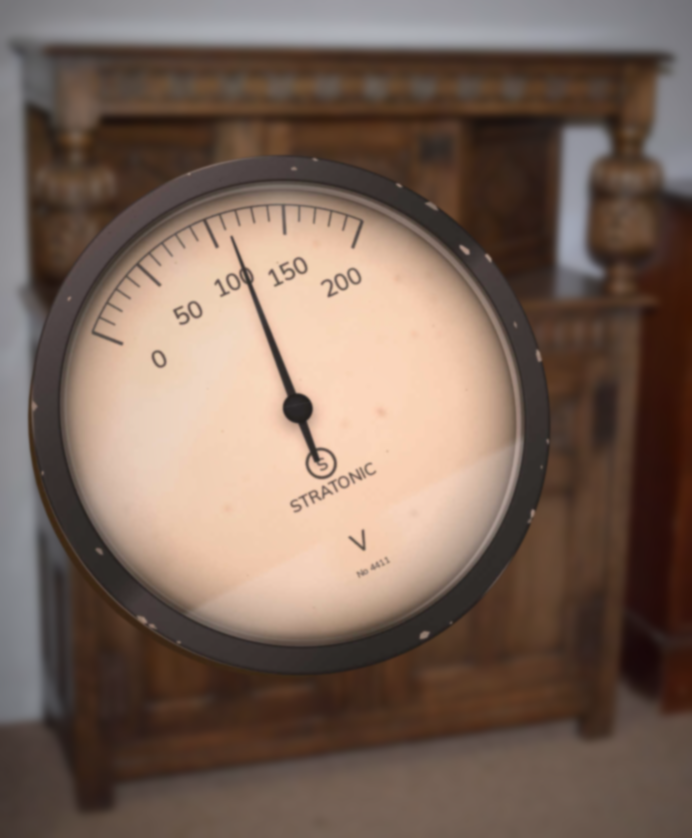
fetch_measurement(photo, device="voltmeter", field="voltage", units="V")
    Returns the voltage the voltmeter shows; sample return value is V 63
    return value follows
V 110
